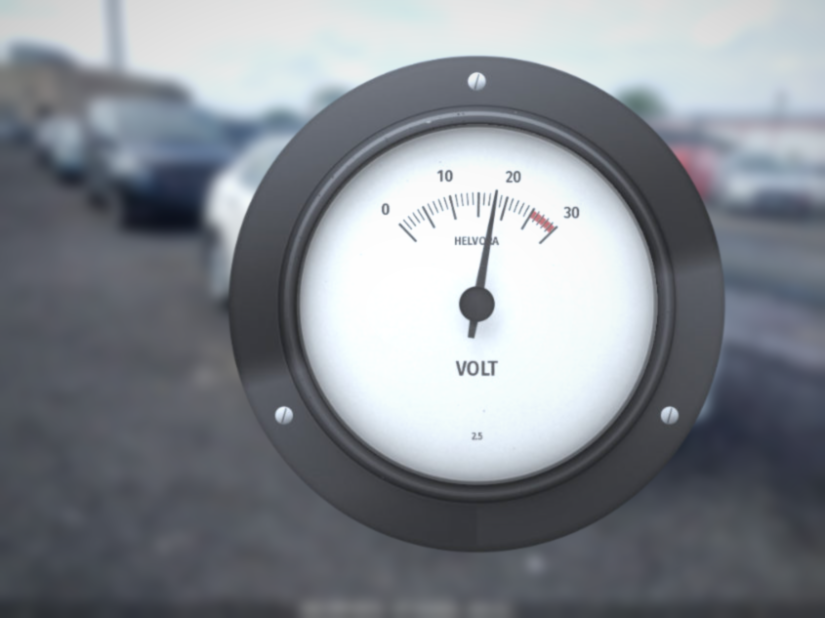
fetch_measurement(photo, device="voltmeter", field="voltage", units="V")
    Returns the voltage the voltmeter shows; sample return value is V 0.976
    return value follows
V 18
